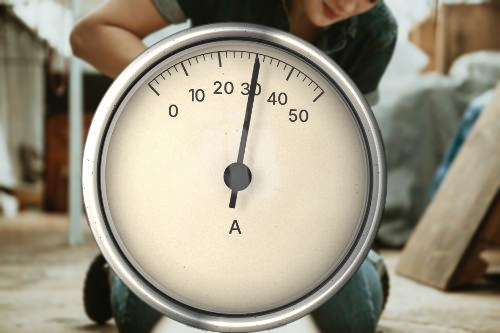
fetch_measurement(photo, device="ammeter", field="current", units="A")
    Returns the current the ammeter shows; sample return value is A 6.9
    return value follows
A 30
